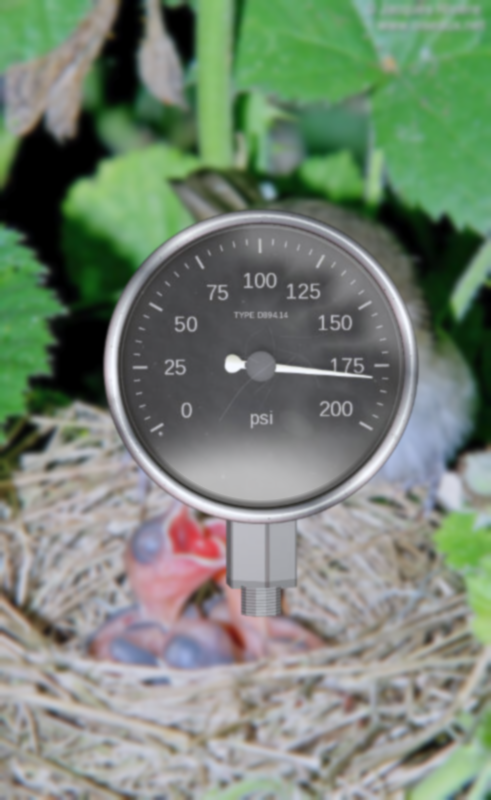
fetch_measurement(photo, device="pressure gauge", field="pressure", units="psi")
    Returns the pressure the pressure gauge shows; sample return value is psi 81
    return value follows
psi 180
